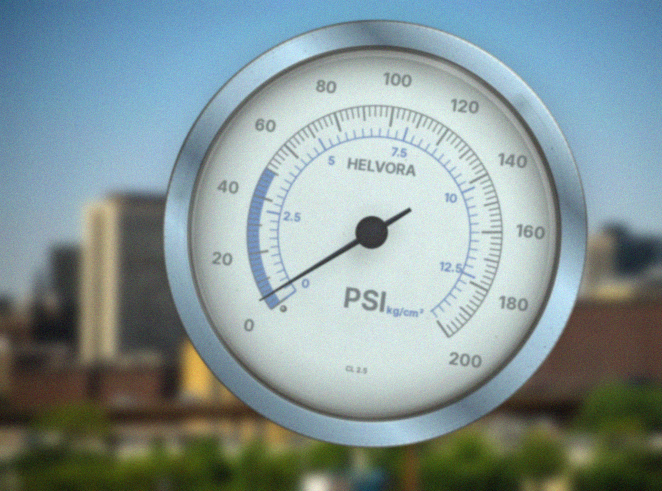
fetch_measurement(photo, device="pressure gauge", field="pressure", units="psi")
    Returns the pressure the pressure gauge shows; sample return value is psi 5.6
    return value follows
psi 4
